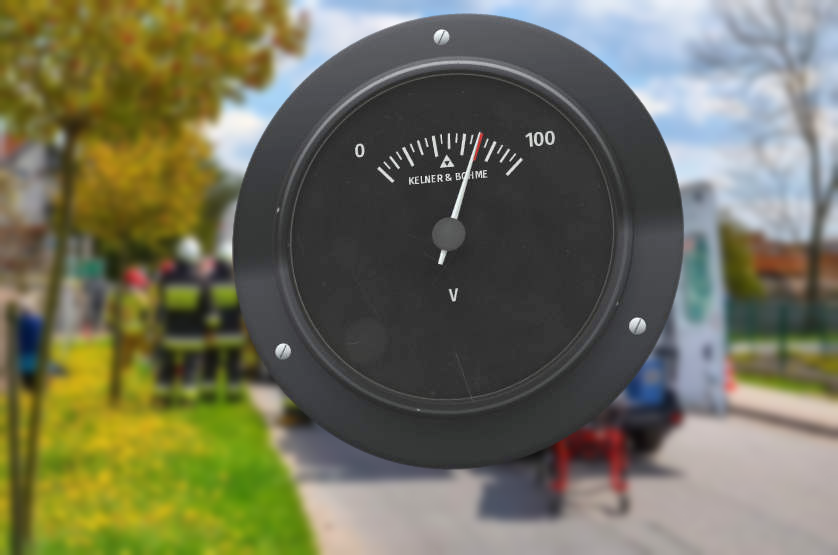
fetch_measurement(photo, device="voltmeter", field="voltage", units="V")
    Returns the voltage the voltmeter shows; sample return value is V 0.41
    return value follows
V 70
